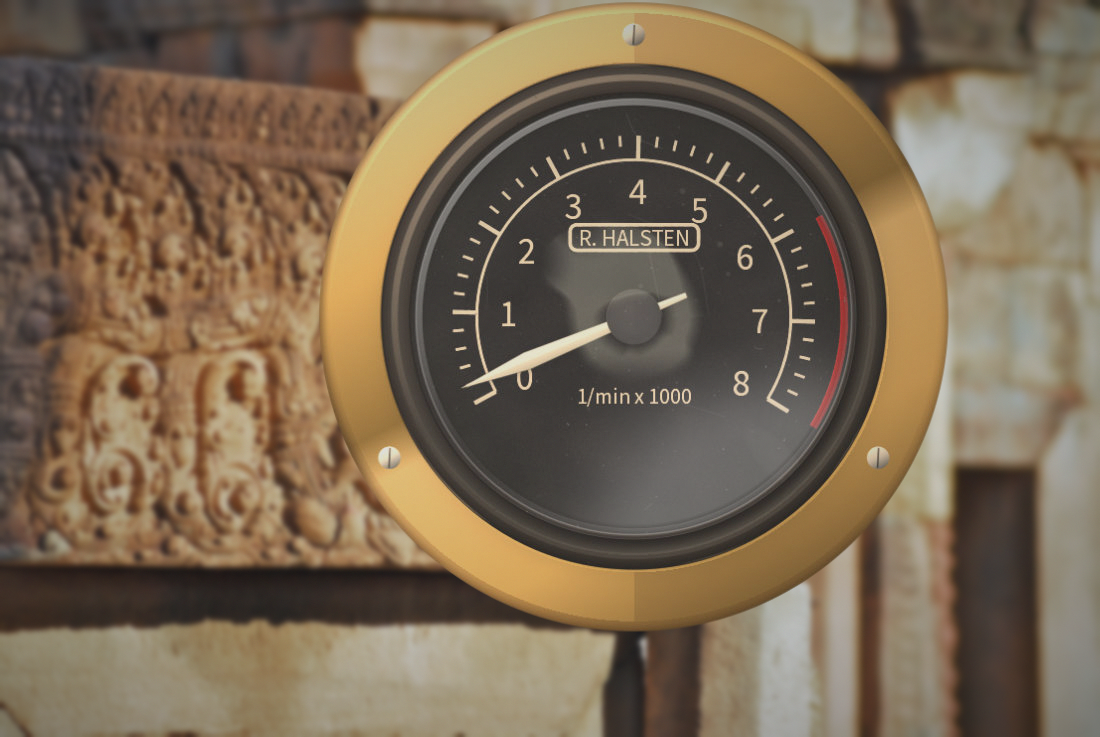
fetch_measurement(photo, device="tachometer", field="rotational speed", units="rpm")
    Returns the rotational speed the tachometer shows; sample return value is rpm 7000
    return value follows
rpm 200
